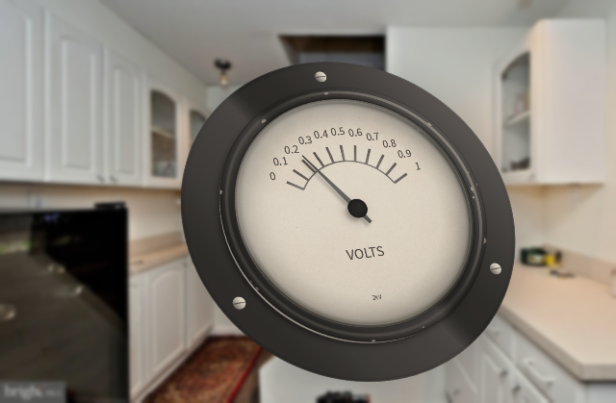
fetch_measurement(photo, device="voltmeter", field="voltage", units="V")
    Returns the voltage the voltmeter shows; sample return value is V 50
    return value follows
V 0.2
